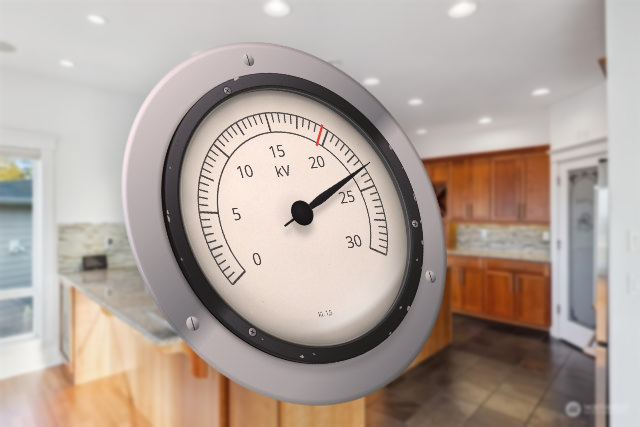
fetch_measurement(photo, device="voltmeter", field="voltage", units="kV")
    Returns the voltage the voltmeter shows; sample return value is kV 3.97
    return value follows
kV 23.5
